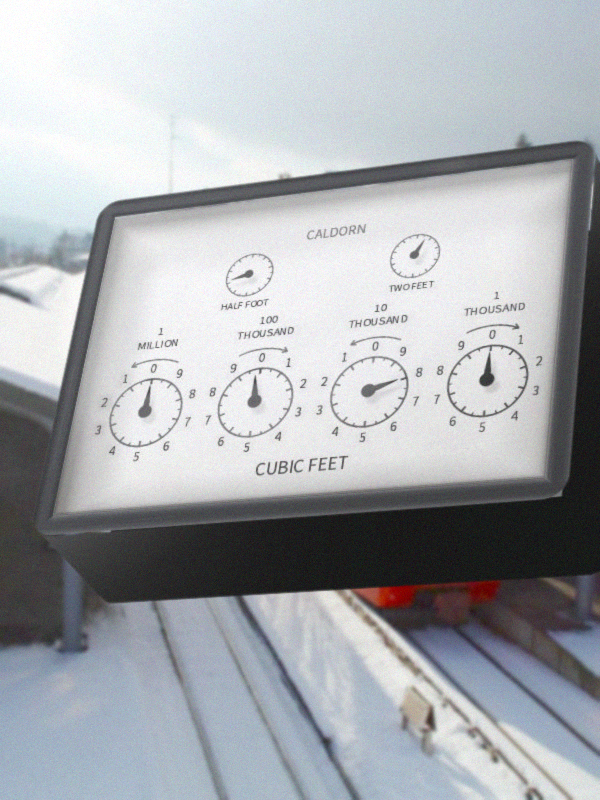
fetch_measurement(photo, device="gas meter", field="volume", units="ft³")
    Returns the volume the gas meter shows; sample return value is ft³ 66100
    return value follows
ft³ 998000
